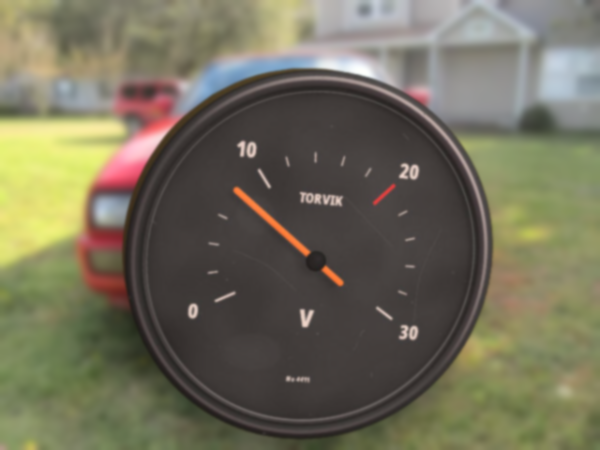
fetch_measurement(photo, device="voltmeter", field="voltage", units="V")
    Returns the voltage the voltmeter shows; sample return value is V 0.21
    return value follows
V 8
